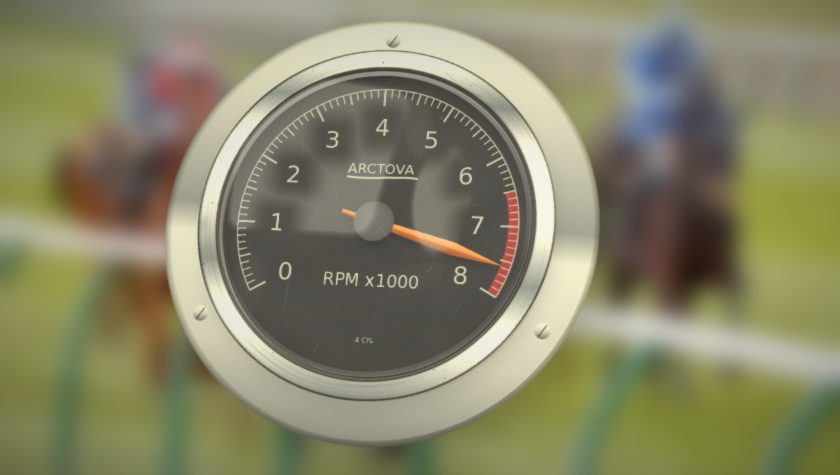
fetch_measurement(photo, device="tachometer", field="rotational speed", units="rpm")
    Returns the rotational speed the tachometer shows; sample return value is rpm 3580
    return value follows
rpm 7600
